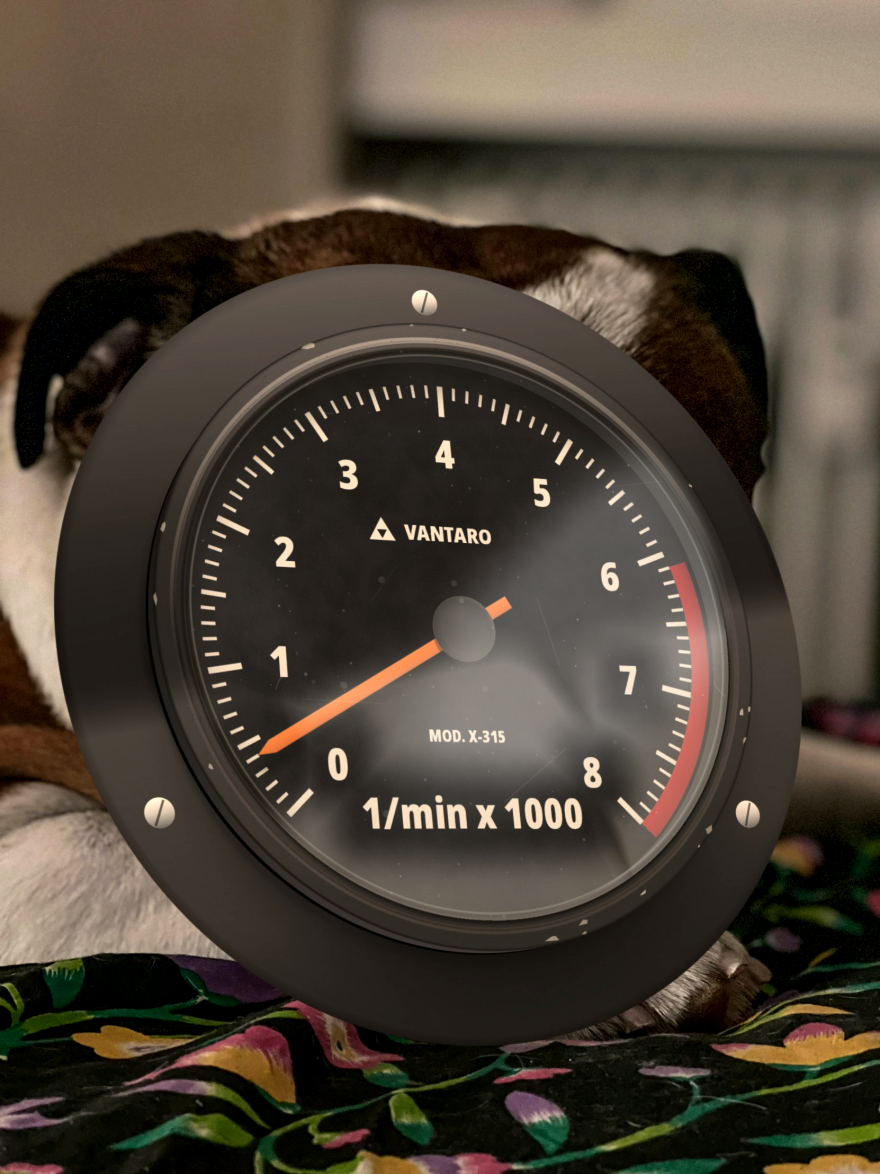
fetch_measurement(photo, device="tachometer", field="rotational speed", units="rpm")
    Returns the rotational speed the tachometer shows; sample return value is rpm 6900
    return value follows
rpm 400
